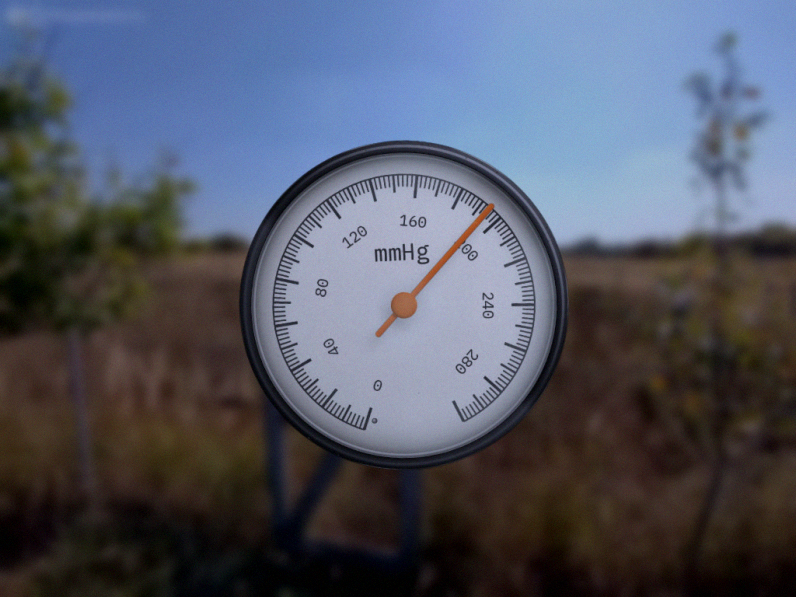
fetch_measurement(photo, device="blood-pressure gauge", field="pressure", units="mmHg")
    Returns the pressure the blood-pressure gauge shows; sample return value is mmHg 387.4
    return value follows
mmHg 194
